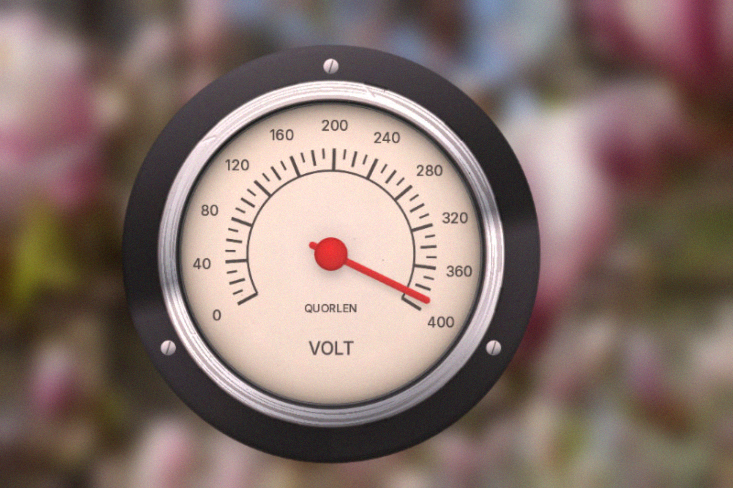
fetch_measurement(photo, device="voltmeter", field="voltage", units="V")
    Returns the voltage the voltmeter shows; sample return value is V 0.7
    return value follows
V 390
